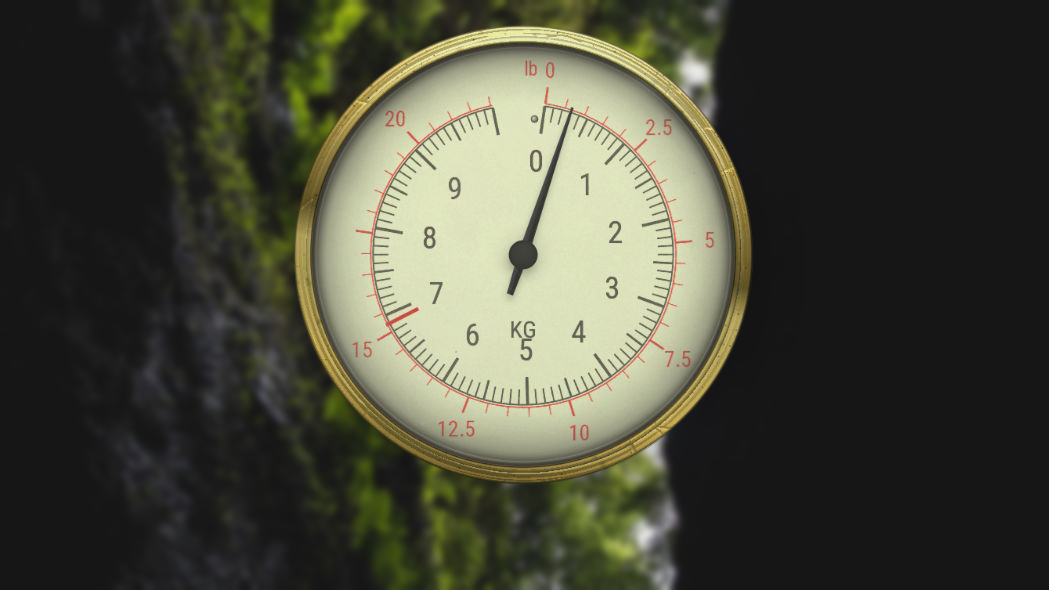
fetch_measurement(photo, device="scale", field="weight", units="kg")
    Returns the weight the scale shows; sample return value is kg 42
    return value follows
kg 0.3
